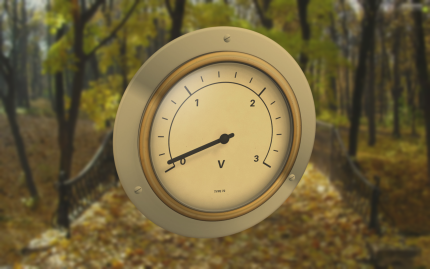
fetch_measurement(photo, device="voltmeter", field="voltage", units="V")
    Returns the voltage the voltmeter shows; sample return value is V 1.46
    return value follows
V 0.1
